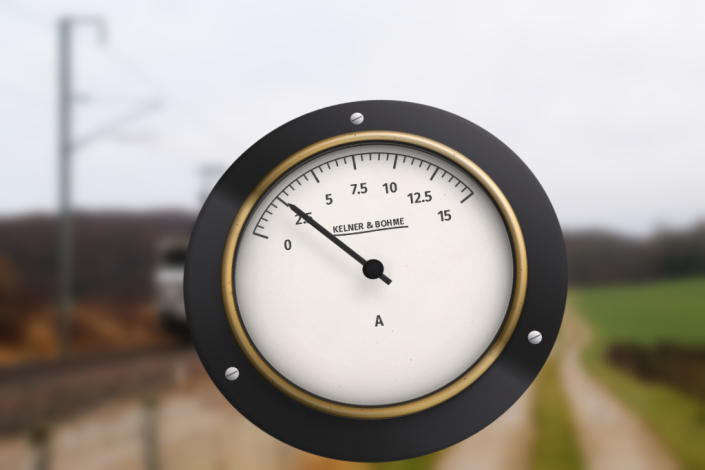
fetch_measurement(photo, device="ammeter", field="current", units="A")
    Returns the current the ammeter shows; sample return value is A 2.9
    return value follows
A 2.5
